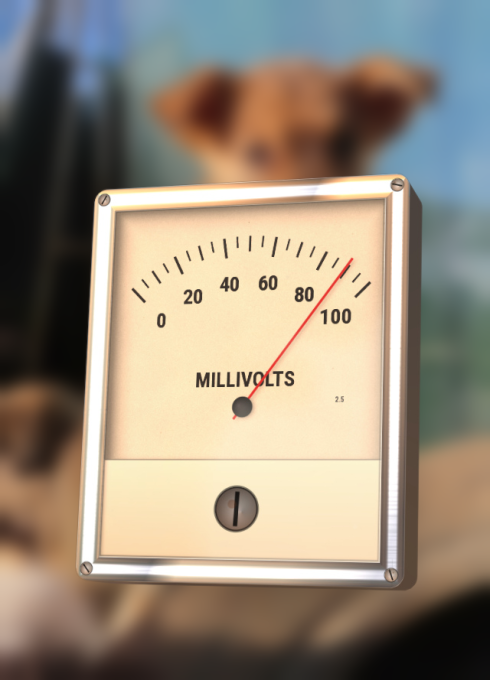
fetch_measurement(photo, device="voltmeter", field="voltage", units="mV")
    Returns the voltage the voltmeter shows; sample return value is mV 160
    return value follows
mV 90
